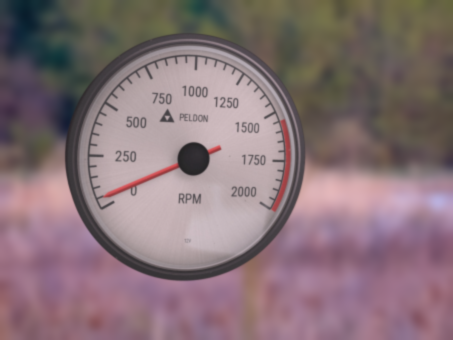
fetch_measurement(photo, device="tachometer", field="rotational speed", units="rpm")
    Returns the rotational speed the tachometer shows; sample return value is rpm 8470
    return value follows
rpm 50
